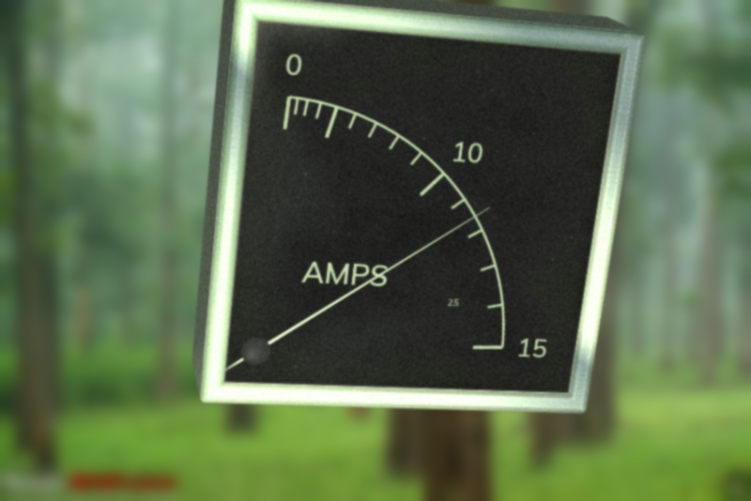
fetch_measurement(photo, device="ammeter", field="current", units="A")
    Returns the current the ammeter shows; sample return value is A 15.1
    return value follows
A 11.5
